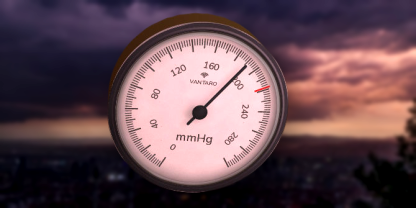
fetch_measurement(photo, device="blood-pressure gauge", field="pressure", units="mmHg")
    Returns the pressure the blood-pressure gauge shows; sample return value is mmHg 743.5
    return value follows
mmHg 190
